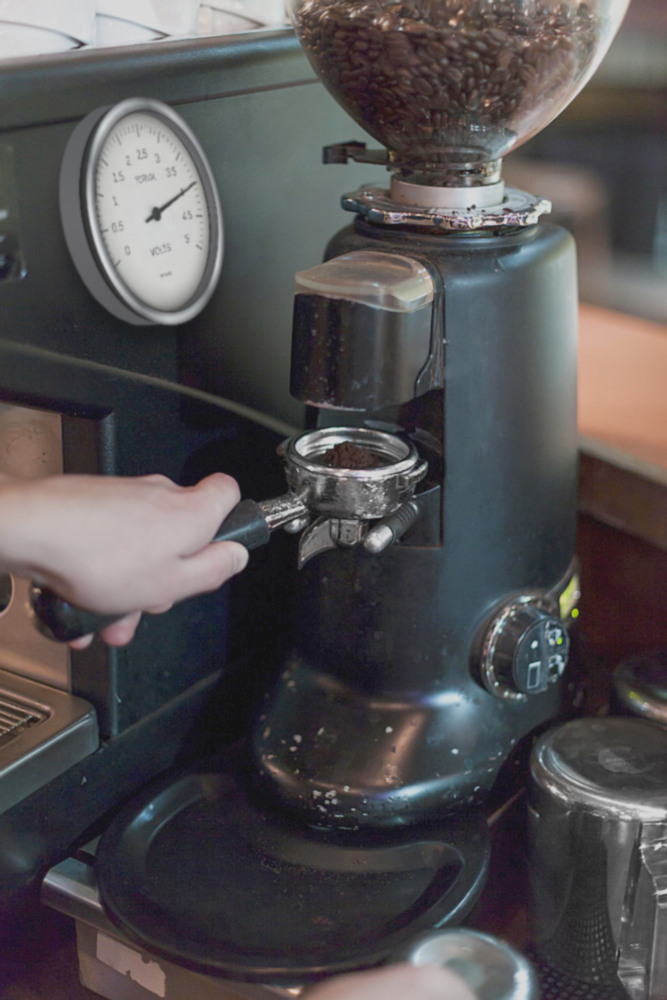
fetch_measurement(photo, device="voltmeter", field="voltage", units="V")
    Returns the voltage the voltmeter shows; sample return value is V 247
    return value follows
V 4
